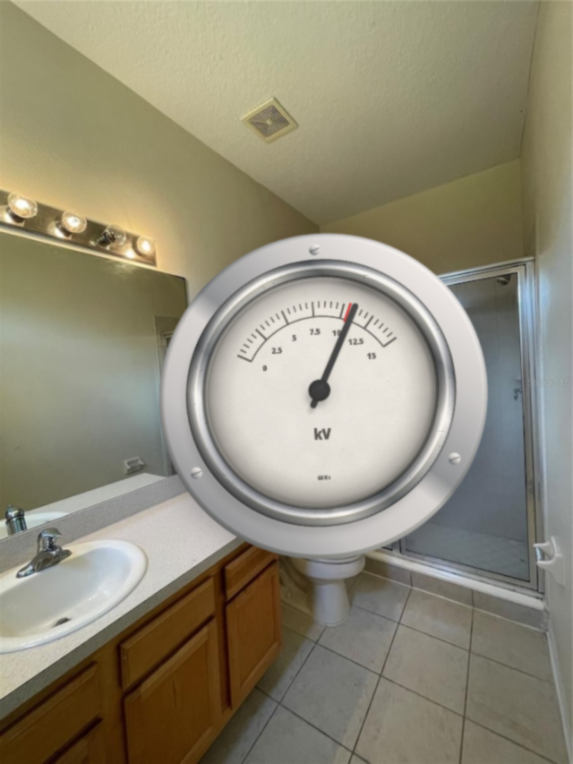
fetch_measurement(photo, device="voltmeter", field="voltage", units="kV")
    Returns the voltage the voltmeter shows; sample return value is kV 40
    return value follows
kV 11
